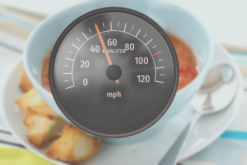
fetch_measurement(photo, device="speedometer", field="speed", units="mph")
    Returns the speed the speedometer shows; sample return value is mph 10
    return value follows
mph 50
